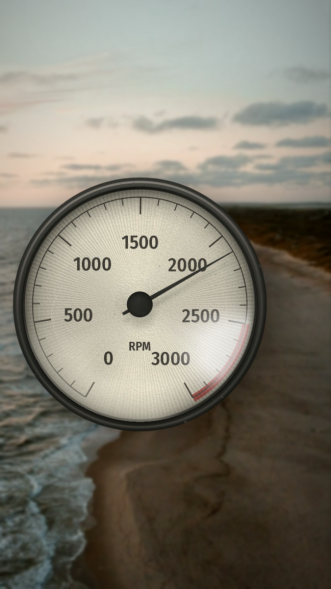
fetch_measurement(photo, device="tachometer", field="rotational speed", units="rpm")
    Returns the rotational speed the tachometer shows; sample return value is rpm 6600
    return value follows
rpm 2100
